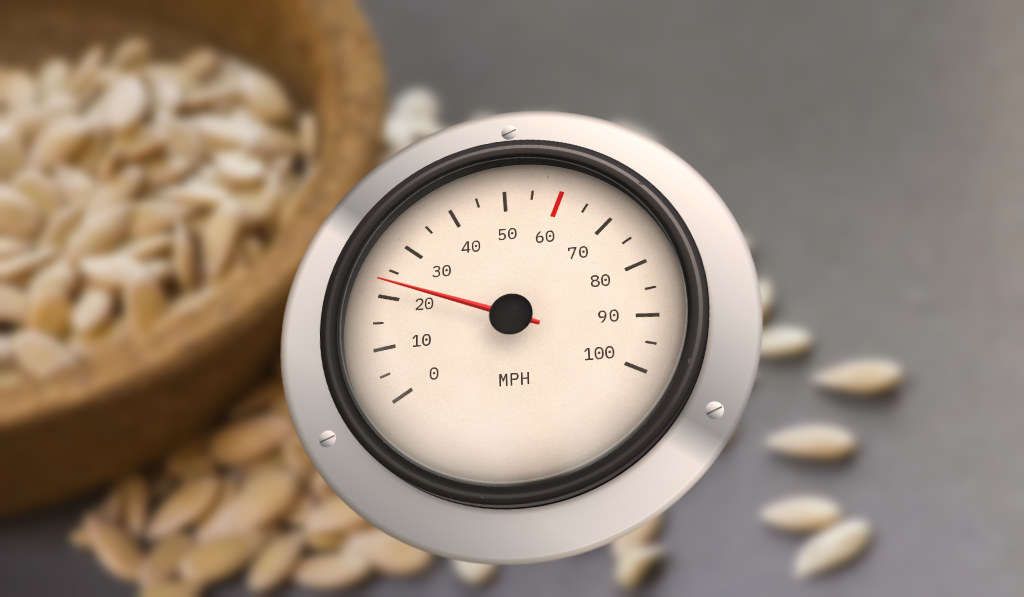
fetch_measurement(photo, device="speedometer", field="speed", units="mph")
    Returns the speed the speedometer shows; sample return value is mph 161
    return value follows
mph 22.5
